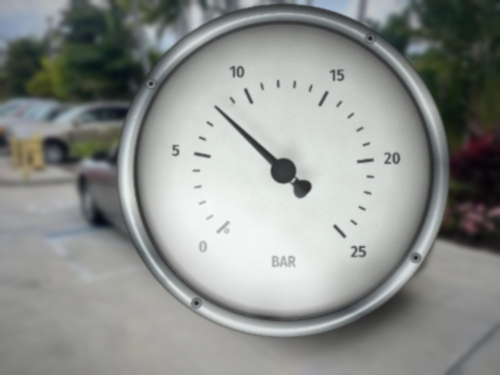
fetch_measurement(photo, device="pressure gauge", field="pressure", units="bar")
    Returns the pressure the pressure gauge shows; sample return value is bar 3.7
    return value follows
bar 8
